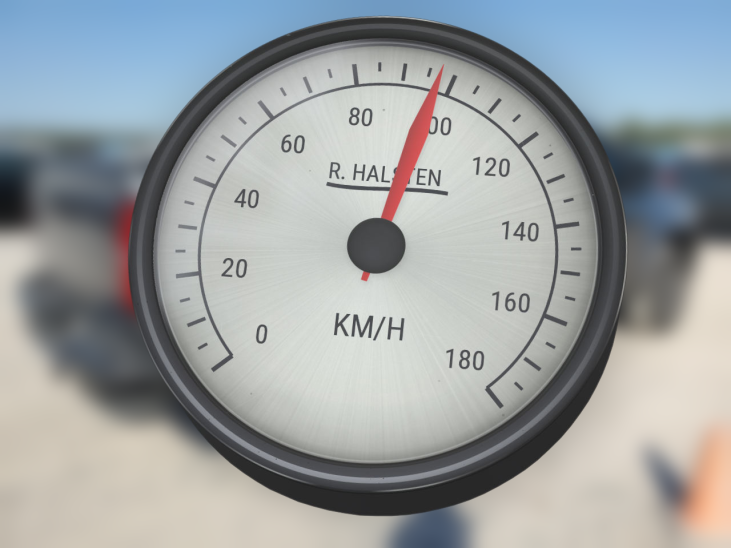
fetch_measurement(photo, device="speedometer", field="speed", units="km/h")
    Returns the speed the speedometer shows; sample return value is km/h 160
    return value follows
km/h 97.5
